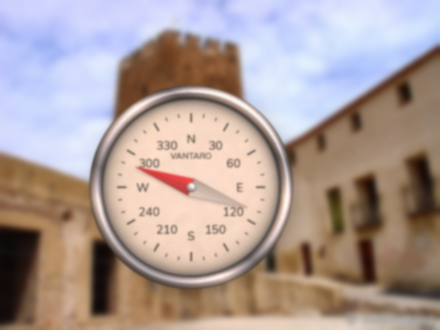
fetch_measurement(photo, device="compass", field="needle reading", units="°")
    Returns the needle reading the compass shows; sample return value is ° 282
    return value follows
° 290
